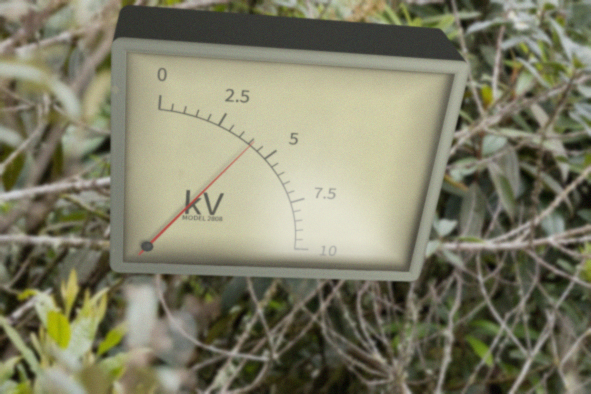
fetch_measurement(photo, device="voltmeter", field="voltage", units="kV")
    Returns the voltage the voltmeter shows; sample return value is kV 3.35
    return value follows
kV 4
